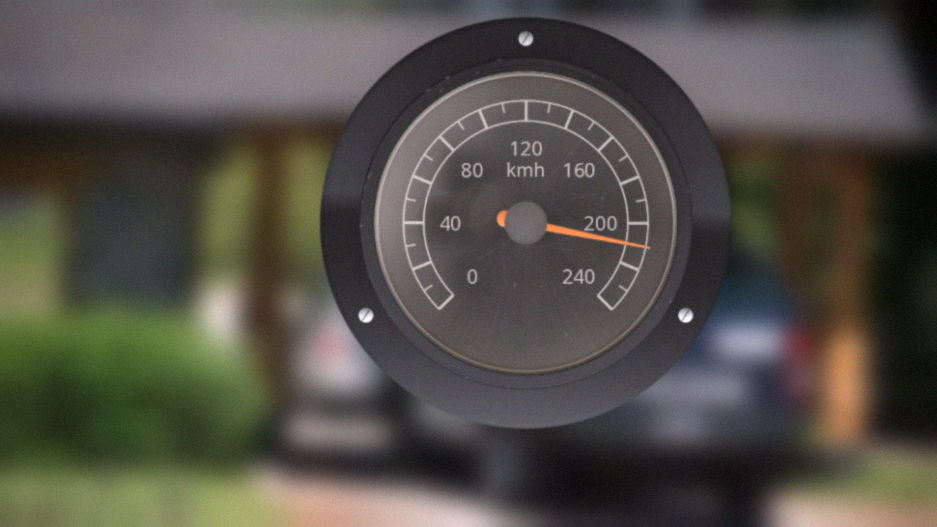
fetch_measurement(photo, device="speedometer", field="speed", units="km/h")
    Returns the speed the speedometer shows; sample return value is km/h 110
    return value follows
km/h 210
